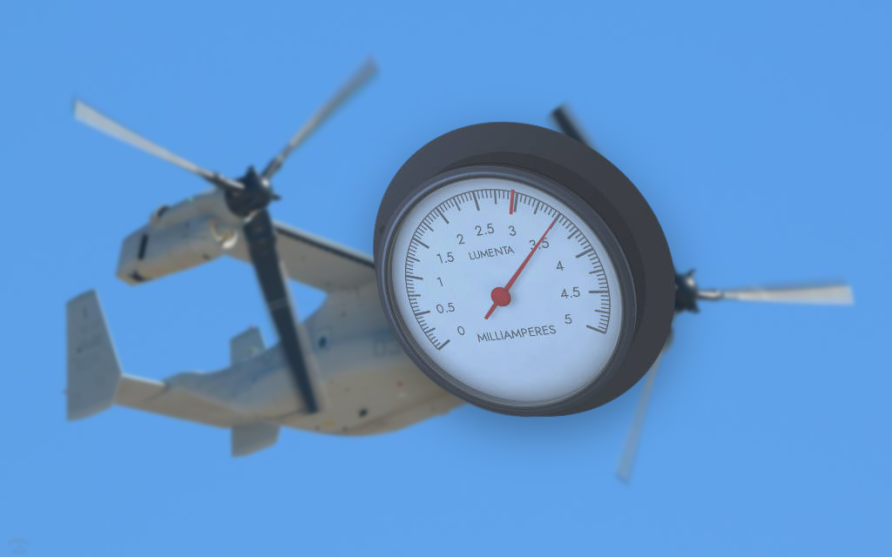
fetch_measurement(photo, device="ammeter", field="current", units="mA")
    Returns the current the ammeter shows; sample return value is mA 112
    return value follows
mA 3.5
